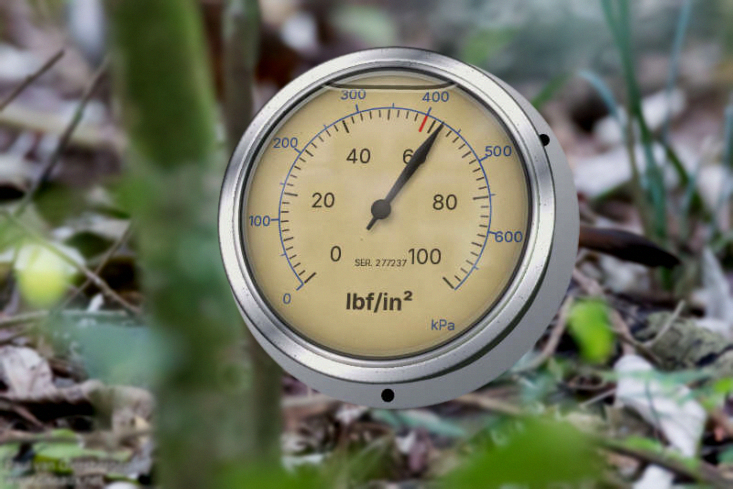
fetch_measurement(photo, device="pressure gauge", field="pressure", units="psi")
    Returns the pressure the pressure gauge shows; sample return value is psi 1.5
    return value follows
psi 62
